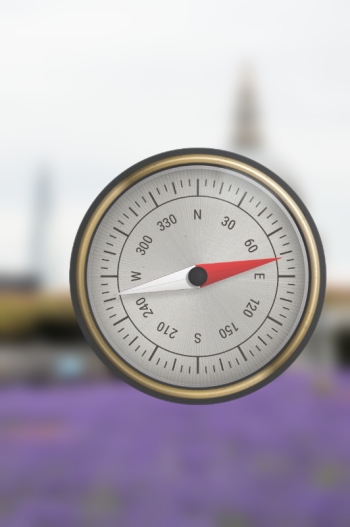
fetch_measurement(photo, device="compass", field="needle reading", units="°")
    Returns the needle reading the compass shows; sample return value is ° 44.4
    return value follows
° 77.5
